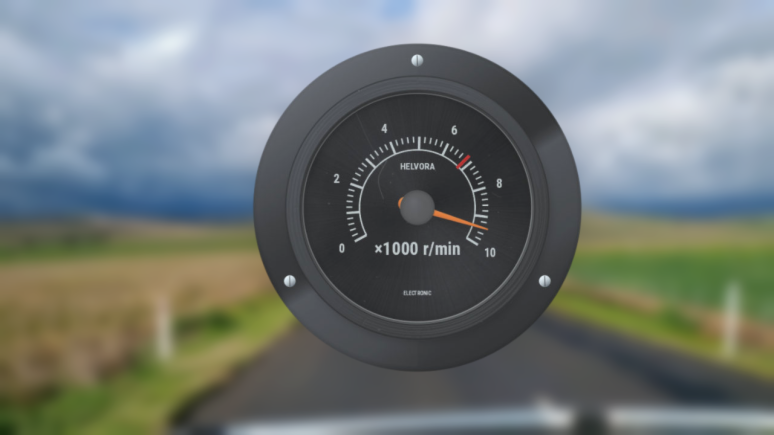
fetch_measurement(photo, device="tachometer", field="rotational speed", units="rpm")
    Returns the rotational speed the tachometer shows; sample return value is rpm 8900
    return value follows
rpm 9400
